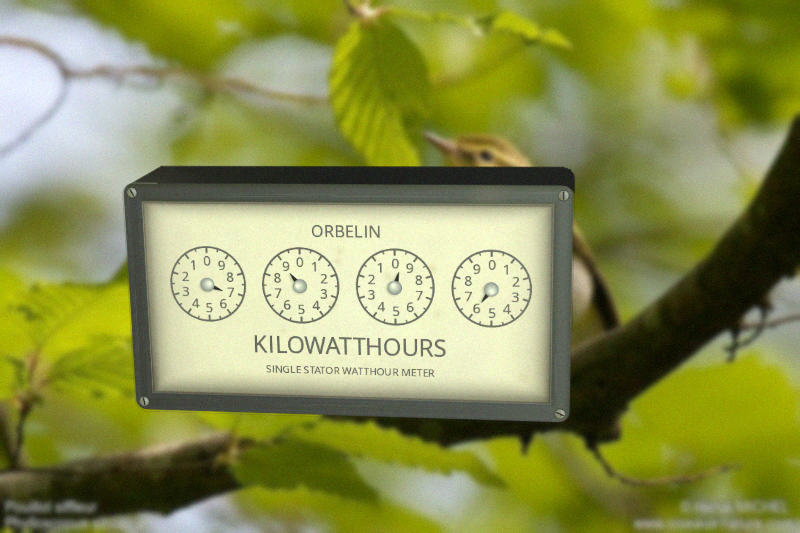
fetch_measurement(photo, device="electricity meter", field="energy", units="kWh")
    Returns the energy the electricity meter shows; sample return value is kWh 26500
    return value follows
kWh 6896
